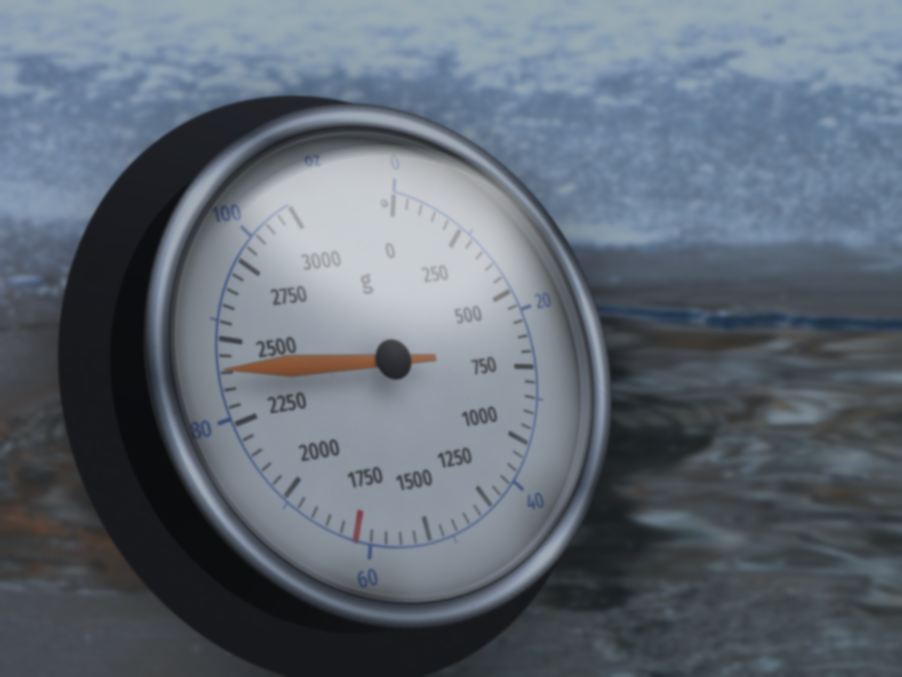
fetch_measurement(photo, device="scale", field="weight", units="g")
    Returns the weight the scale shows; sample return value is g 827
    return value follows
g 2400
